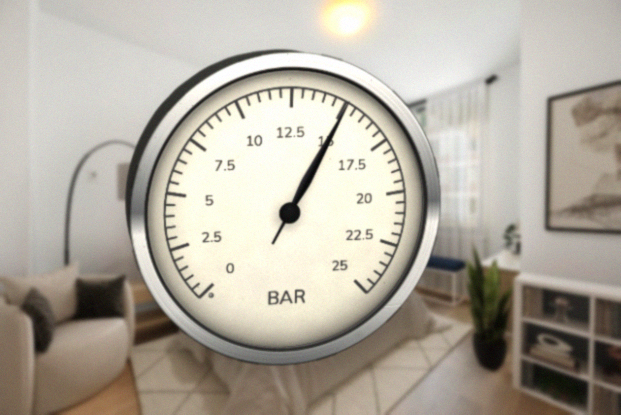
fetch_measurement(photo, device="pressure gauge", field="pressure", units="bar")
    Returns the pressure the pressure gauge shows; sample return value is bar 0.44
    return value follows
bar 15
